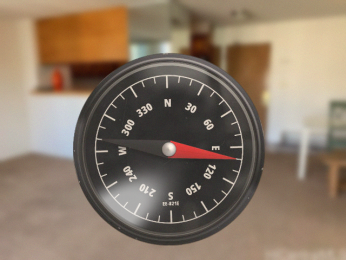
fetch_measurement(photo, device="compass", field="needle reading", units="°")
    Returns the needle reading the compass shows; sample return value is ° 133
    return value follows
° 100
